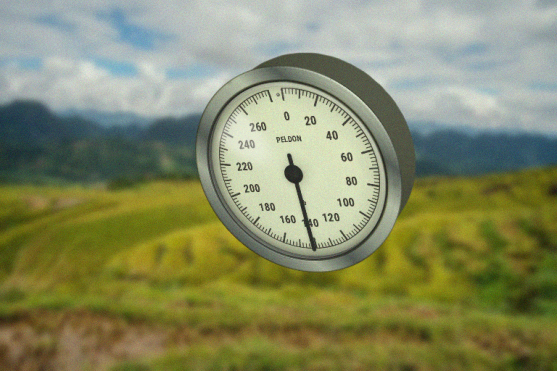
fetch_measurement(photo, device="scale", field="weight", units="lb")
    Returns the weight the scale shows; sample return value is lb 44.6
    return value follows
lb 140
